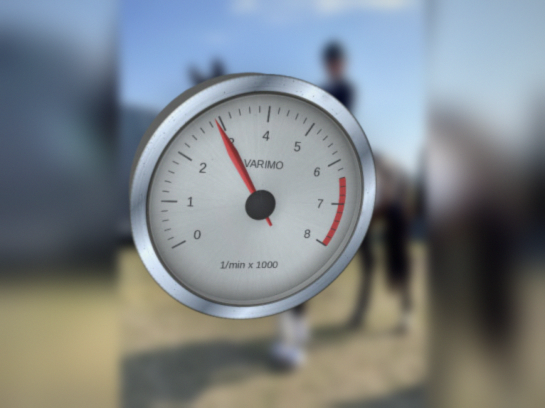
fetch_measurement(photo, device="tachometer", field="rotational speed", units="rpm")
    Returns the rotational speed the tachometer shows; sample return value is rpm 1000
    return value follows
rpm 2900
